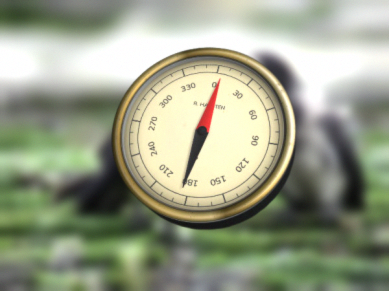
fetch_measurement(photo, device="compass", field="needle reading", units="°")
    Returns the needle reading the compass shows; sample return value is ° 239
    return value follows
° 5
